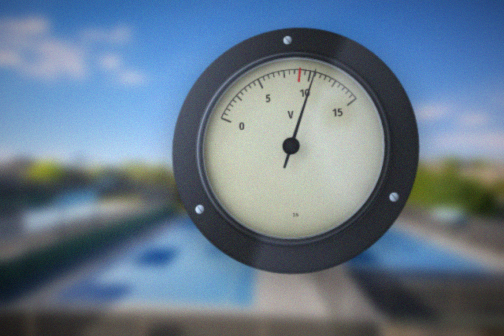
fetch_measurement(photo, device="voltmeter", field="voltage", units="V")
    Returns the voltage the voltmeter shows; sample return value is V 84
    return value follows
V 10.5
